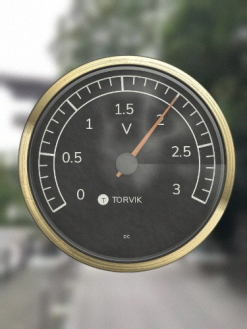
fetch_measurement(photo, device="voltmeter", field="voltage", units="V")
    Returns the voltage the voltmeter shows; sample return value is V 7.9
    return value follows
V 2
